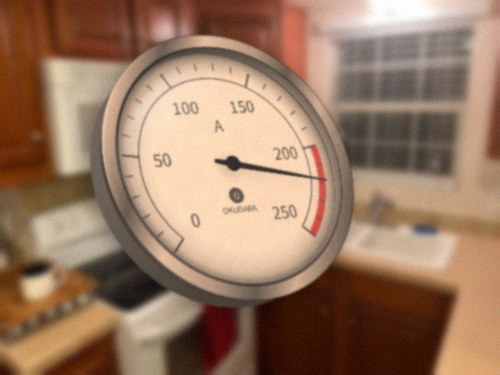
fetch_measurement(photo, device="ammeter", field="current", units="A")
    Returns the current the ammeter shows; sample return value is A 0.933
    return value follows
A 220
